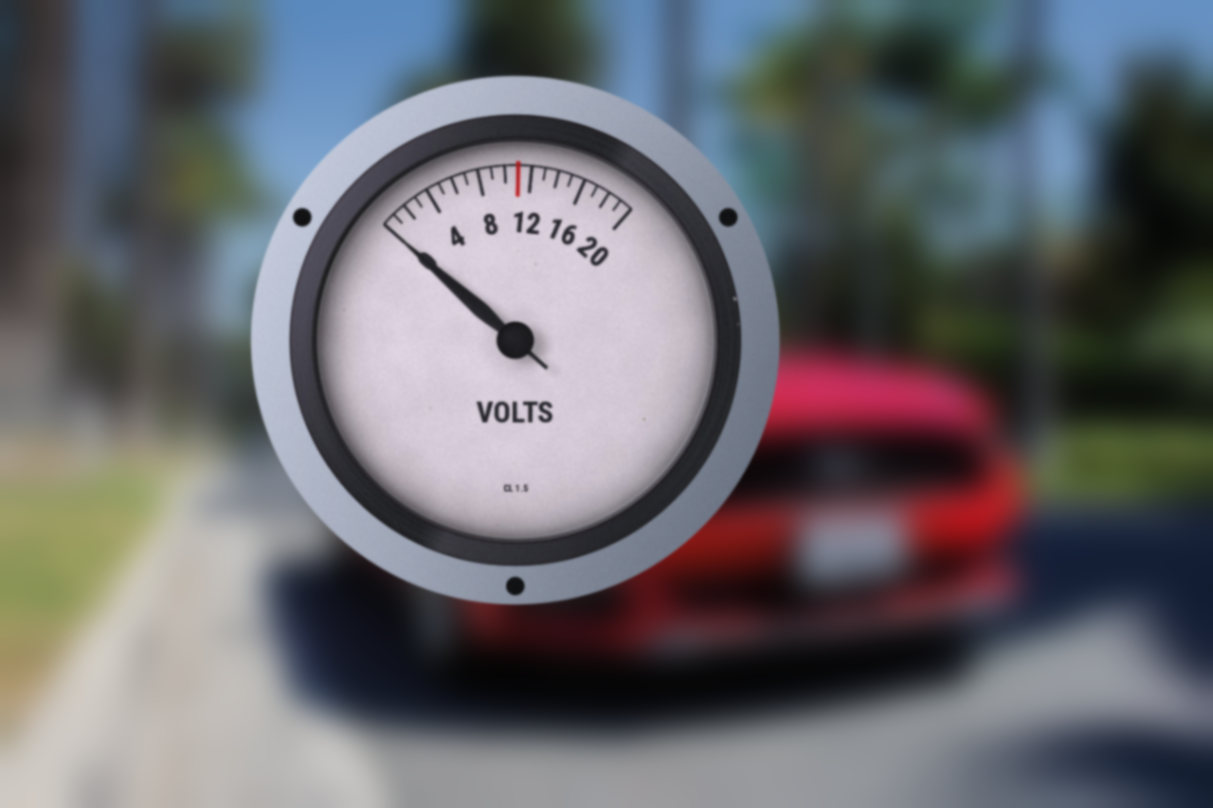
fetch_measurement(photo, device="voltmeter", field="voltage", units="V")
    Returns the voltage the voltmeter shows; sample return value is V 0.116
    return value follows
V 0
